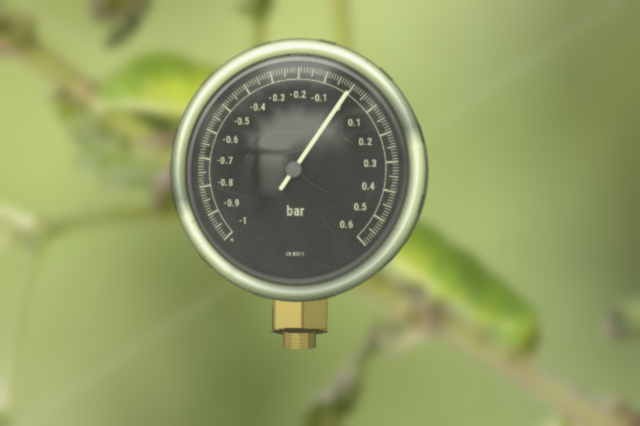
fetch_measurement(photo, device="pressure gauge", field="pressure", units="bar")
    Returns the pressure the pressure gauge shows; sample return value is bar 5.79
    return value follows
bar 0
